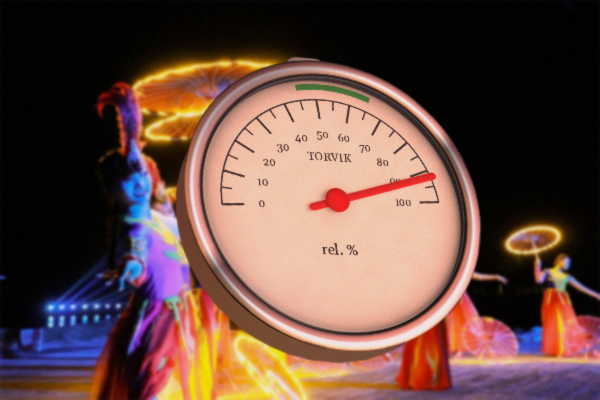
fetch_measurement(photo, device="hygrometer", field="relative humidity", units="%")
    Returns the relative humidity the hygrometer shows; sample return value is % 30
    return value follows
% 92.5
